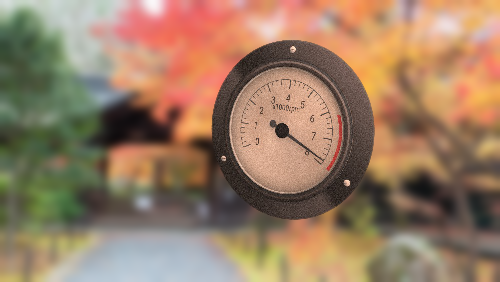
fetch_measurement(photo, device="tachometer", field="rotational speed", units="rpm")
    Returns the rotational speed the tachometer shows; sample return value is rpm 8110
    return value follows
rpm 7800
